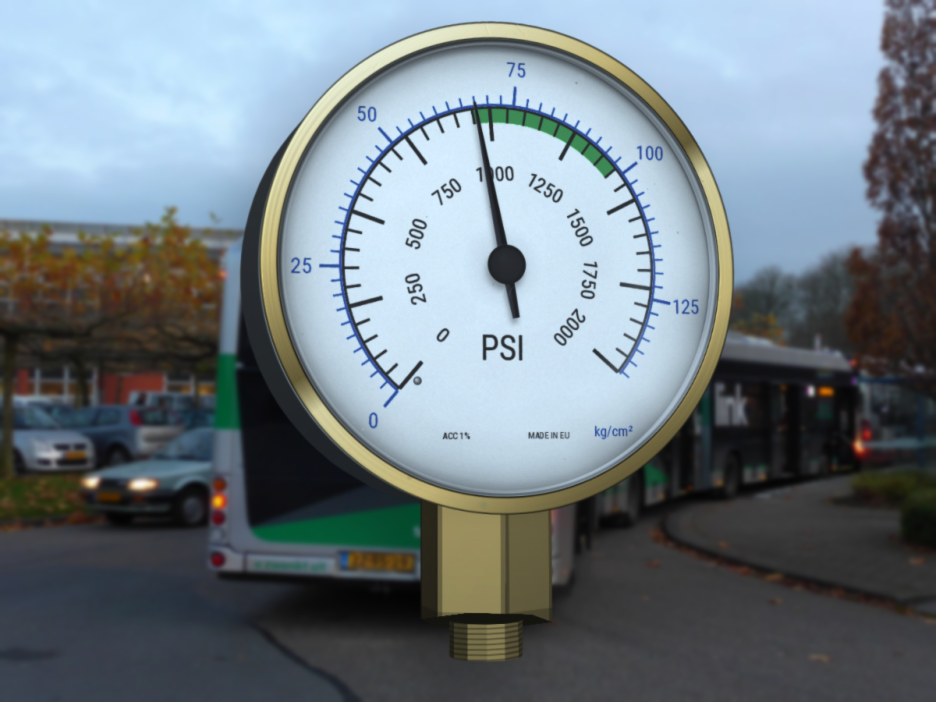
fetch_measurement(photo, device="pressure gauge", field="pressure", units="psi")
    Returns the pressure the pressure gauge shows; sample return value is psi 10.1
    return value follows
psi 950
